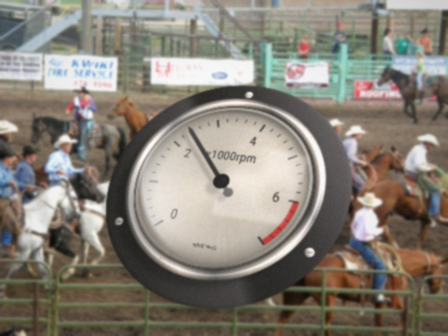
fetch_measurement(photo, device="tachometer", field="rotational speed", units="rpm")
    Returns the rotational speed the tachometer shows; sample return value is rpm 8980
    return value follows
rpm 2400
